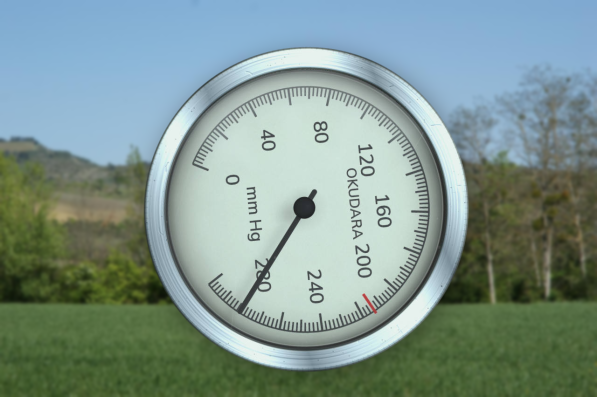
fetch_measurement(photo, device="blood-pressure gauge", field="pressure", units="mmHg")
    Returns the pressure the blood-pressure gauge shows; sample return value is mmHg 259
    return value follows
mmHg 280
